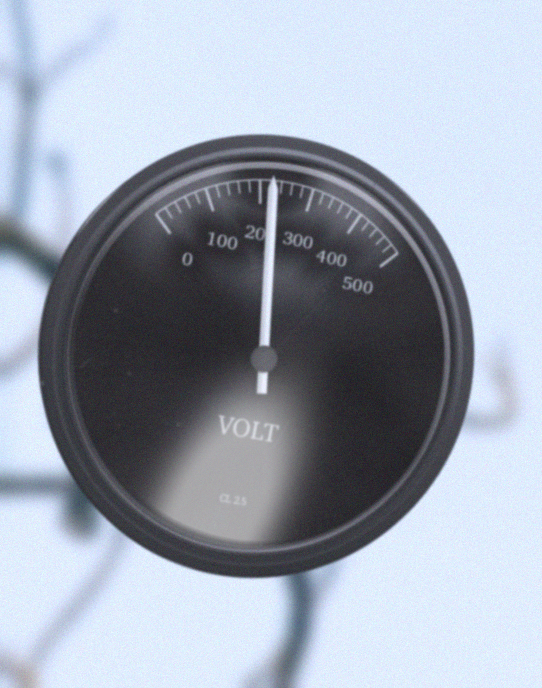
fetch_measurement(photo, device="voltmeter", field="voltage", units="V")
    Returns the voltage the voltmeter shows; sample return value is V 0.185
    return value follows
V 220
